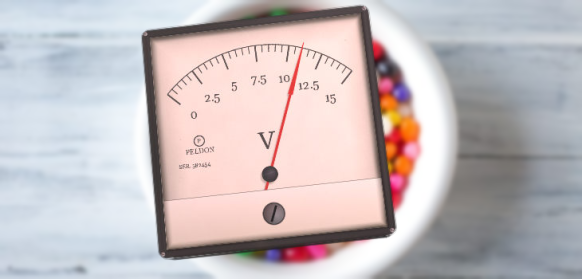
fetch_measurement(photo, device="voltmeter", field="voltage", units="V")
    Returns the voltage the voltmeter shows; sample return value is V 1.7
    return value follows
V 11
